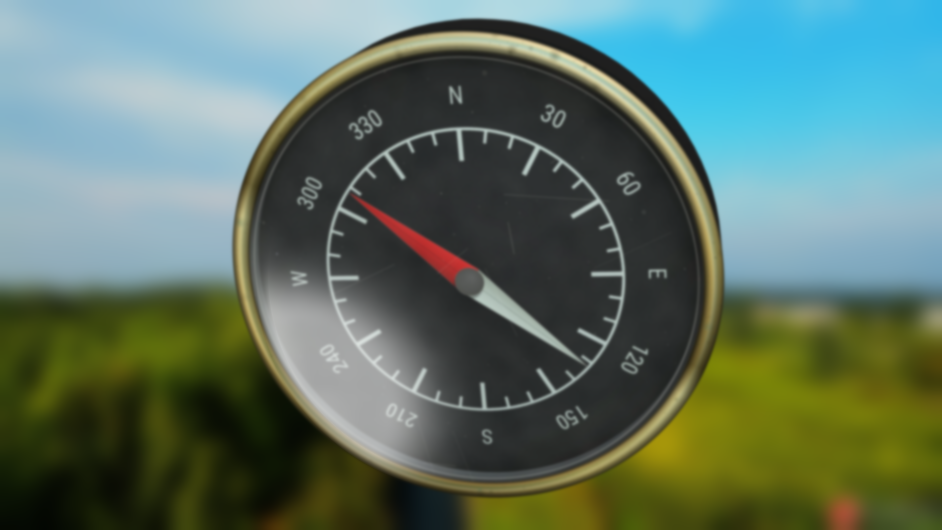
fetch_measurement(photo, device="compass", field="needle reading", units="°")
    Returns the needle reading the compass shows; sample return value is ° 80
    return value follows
° 310
